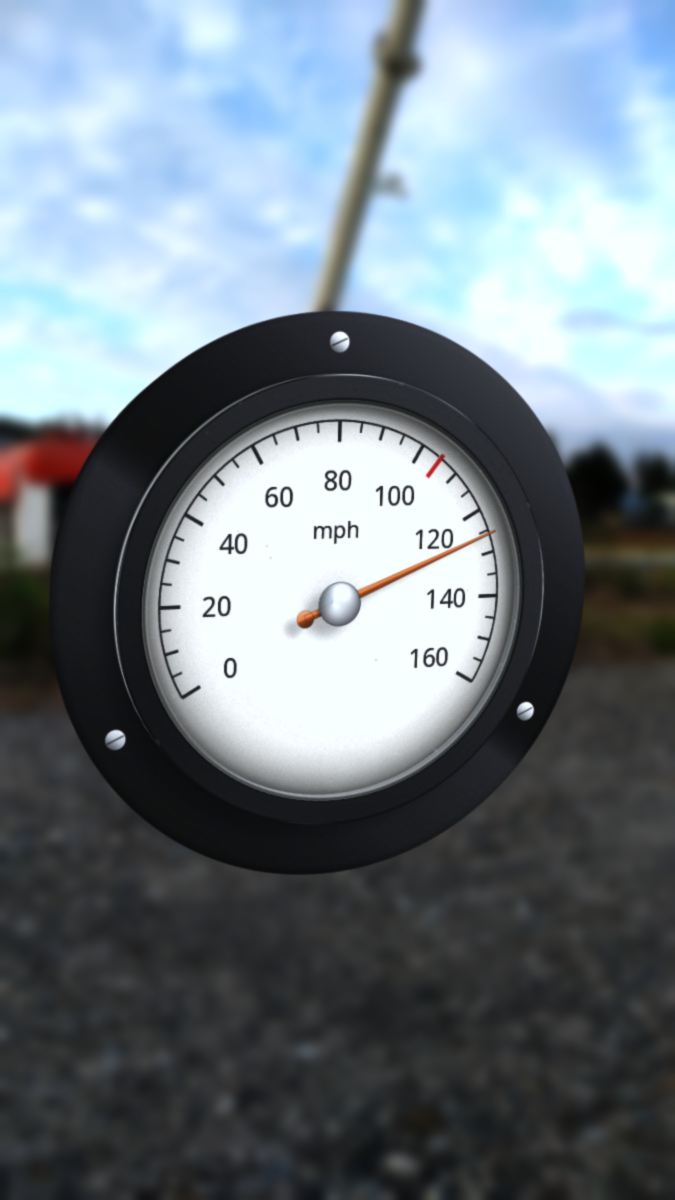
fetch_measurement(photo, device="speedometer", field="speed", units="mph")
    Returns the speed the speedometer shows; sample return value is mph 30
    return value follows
mph 125
